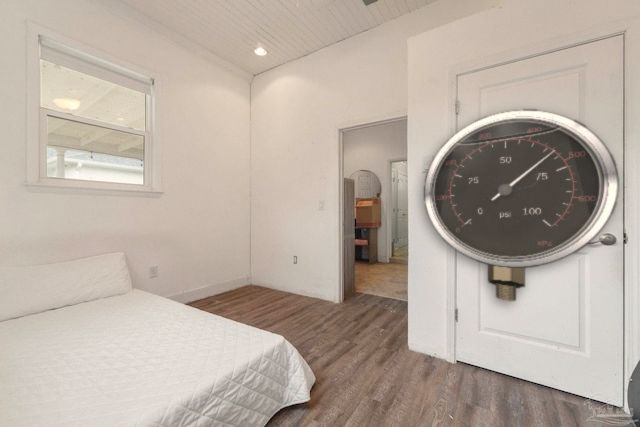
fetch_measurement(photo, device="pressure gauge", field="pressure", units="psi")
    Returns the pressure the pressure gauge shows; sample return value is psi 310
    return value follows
psi 67.5
